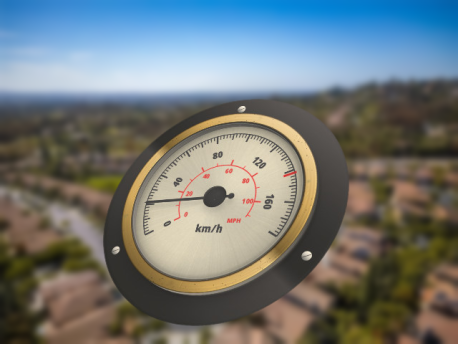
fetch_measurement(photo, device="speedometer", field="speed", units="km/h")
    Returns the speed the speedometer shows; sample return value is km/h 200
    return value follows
km/h 20
